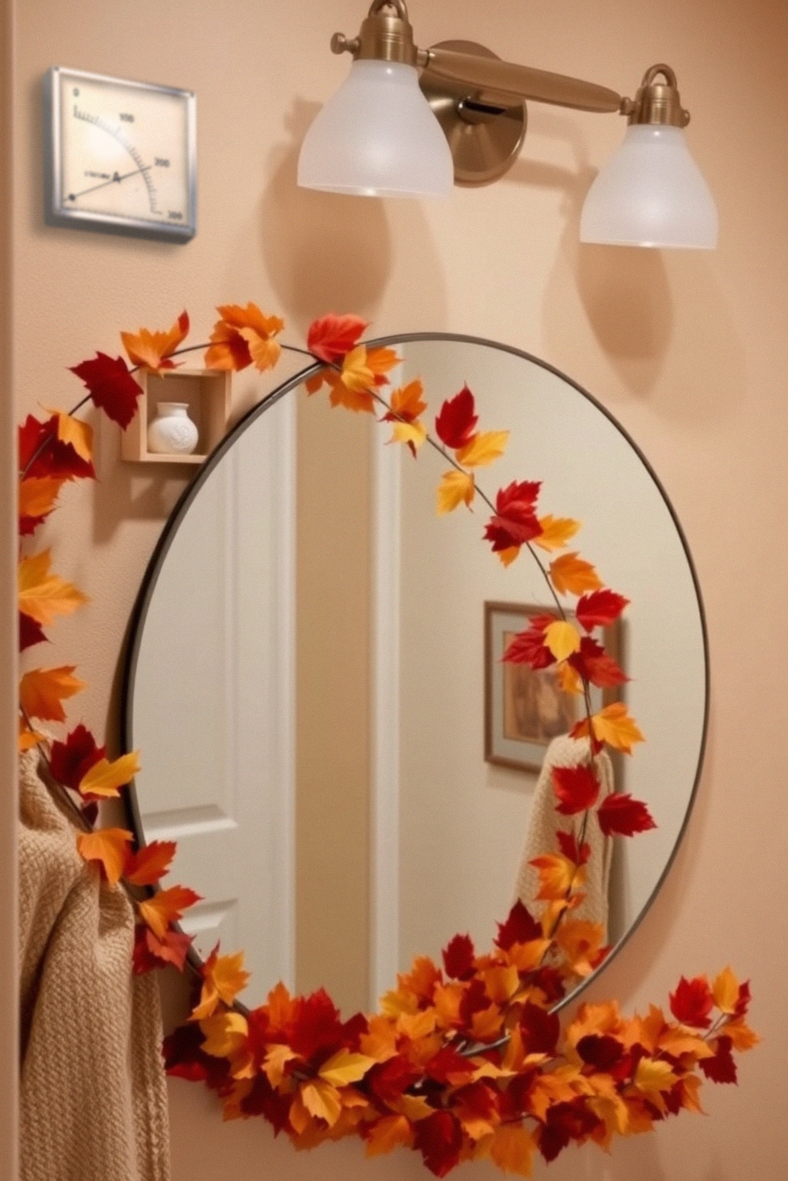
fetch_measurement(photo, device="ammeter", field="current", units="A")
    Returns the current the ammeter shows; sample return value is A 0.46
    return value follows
A 200
